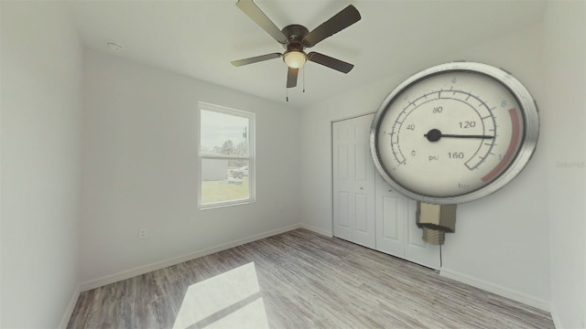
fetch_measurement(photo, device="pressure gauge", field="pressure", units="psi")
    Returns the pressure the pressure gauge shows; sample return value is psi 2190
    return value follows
psi 135
